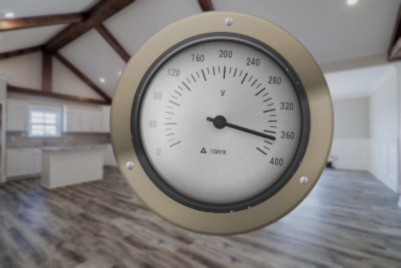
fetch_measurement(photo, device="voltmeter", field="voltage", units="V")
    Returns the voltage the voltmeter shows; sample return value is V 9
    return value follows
V 370
